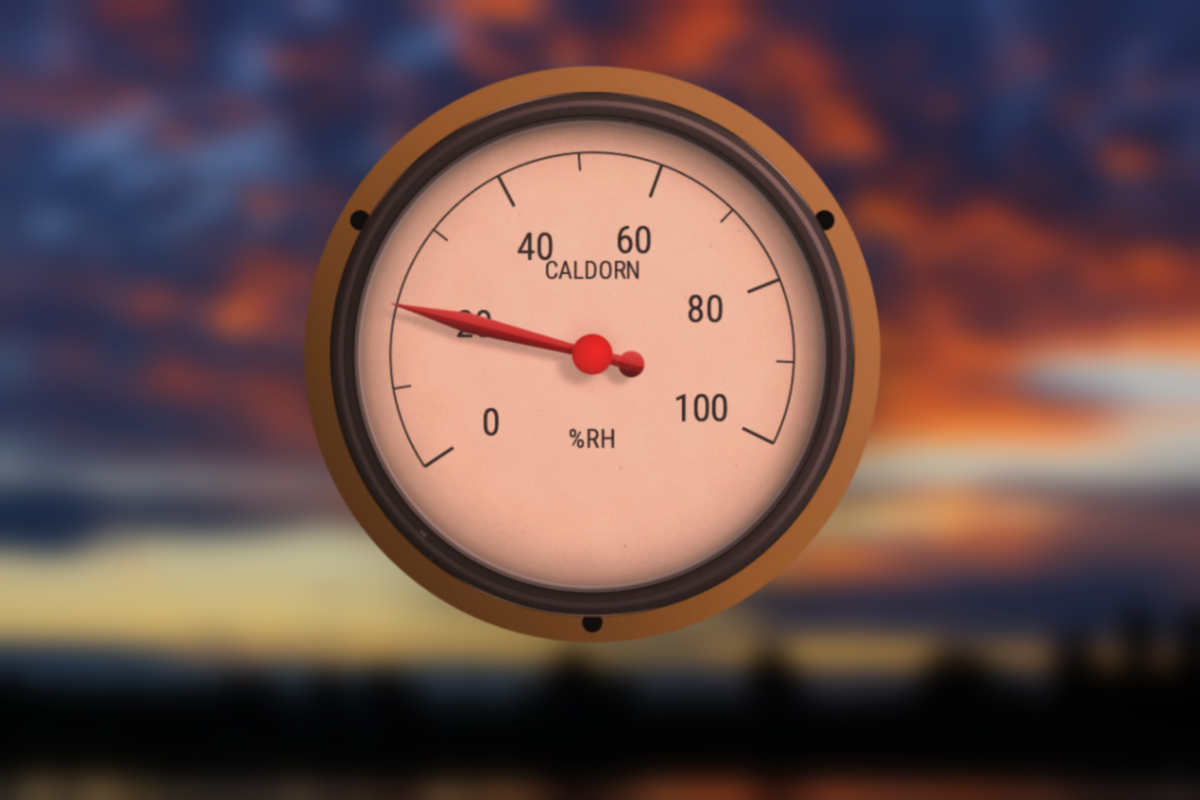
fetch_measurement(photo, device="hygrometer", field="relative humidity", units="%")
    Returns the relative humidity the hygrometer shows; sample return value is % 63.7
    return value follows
% 20
